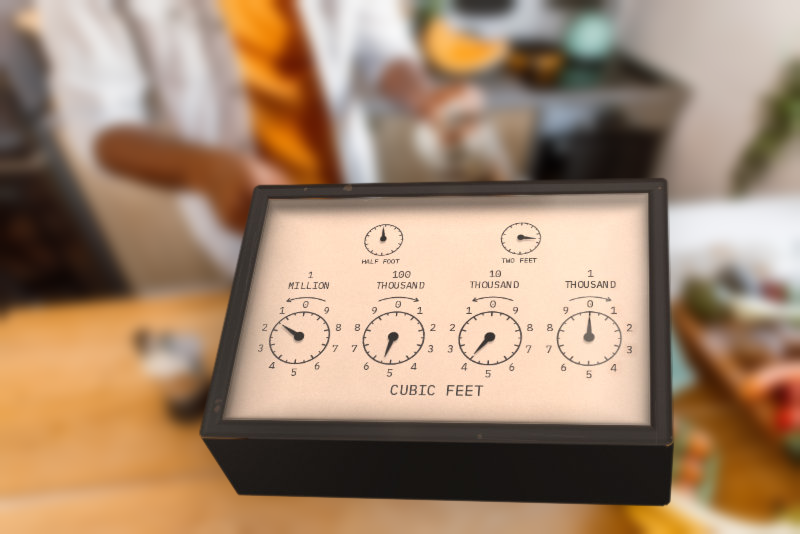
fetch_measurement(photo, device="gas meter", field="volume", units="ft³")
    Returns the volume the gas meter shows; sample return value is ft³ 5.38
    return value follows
ft³ 154000
